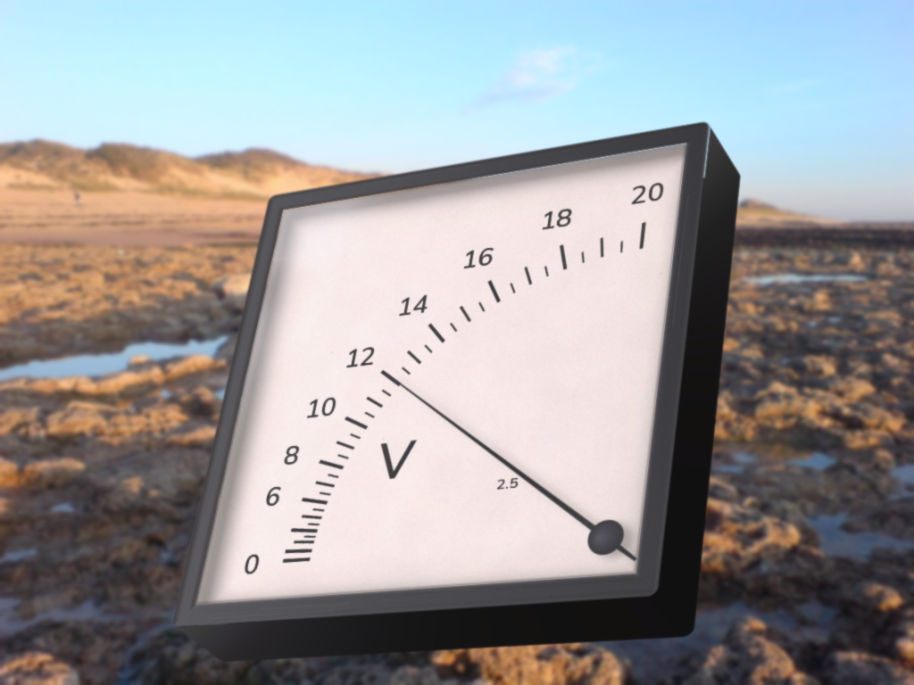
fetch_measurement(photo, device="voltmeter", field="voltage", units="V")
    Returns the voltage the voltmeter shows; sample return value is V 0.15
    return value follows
V 12
